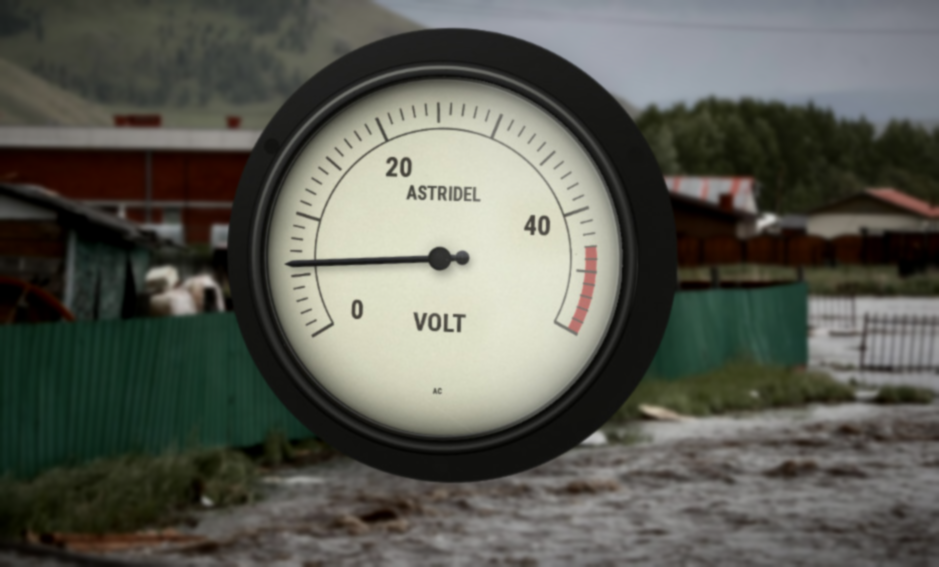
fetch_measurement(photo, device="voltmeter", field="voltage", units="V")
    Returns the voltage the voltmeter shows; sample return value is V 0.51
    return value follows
V 6
